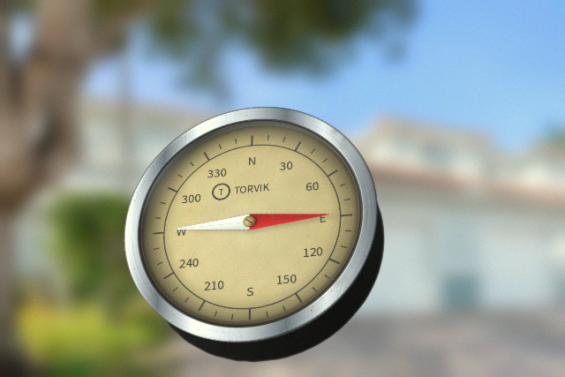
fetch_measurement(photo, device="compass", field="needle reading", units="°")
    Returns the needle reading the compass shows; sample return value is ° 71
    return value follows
° 90
